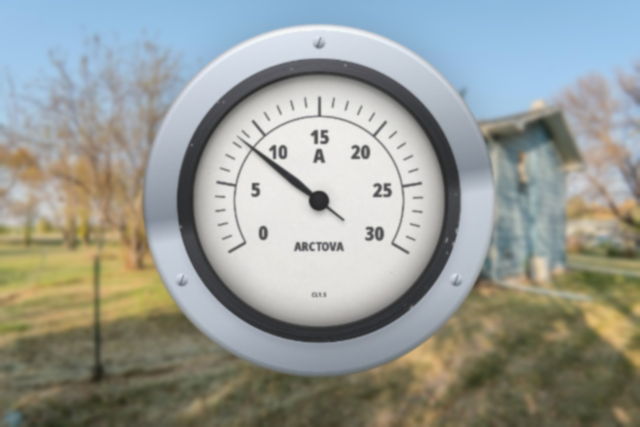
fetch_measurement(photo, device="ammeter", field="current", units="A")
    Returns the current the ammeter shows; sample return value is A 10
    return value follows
A 8.5
